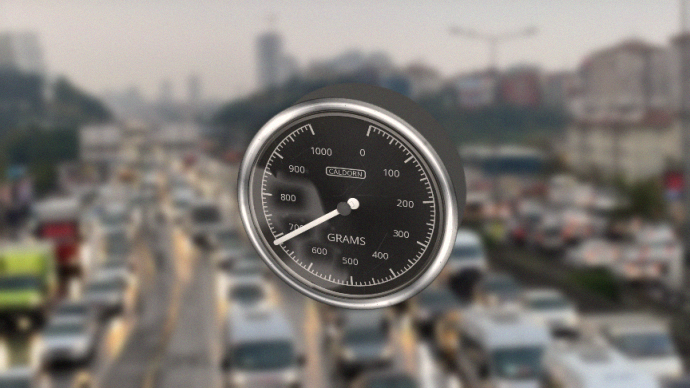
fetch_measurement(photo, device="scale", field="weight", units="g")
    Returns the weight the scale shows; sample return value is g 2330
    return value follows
g 690
